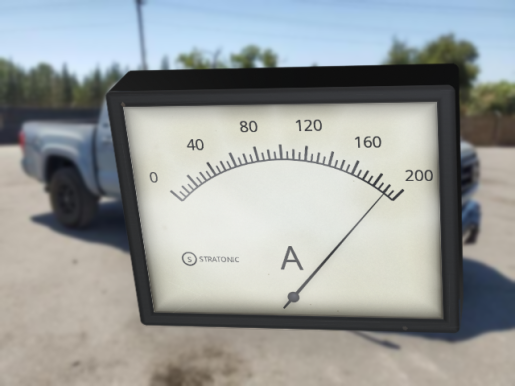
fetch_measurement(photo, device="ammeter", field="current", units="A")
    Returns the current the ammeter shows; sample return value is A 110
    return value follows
A 190
